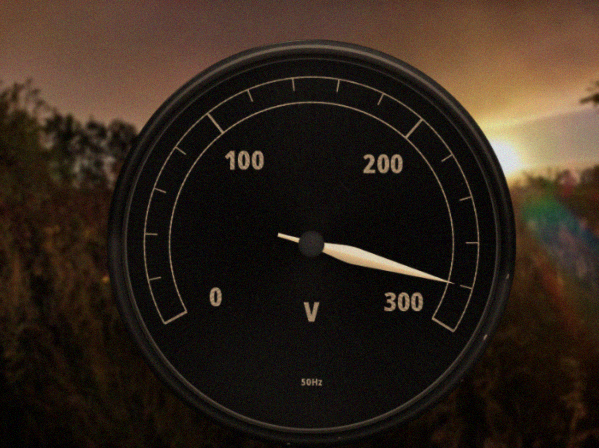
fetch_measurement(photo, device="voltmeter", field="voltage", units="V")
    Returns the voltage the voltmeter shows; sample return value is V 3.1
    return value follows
V 280
